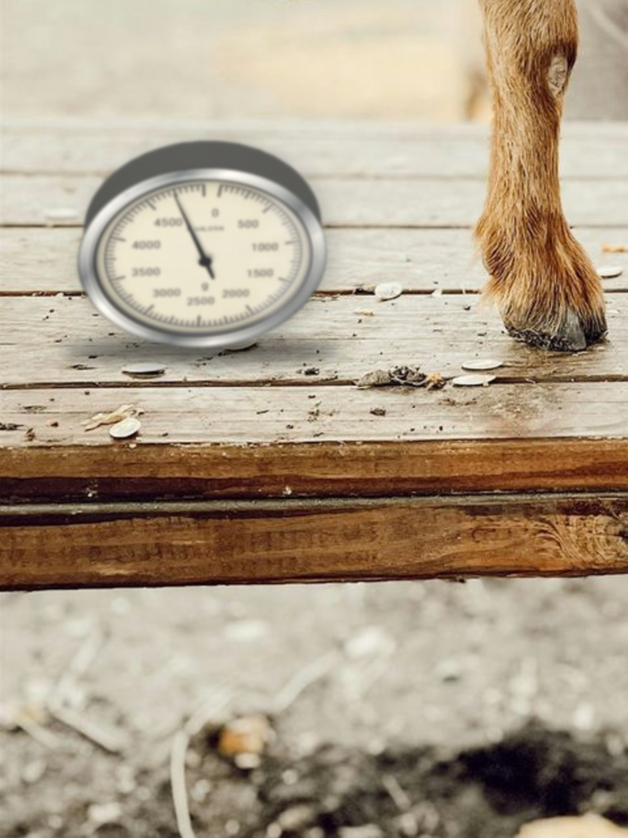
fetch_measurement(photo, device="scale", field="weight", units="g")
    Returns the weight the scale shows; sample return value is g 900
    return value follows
g 4750
